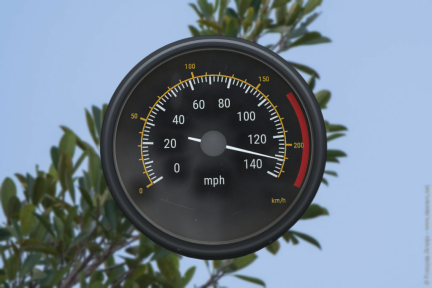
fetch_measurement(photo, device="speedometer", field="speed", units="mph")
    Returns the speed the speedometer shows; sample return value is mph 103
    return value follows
mph 132
